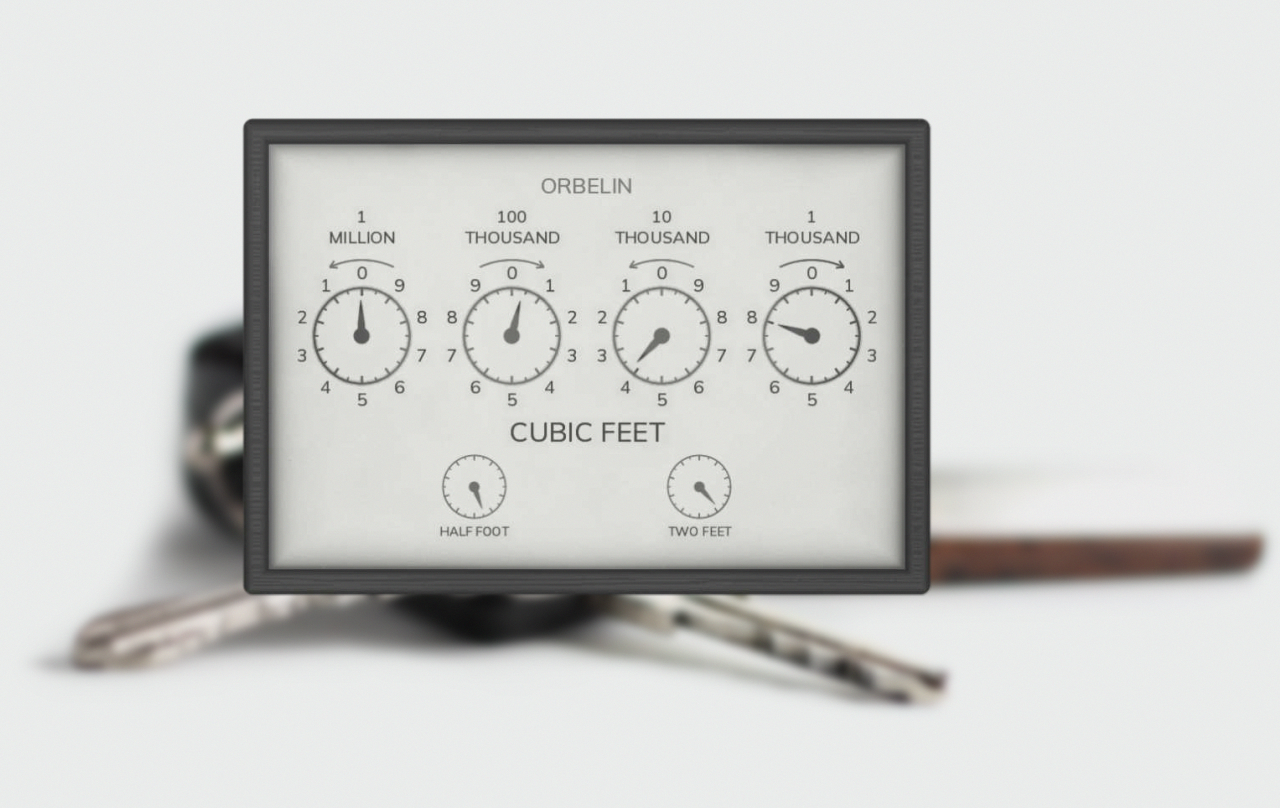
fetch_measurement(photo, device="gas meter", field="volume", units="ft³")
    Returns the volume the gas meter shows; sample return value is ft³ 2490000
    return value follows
ft³ 3800
